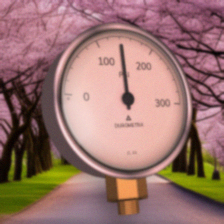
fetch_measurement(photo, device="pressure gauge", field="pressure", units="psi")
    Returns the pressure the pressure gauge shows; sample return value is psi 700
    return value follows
psi 140
